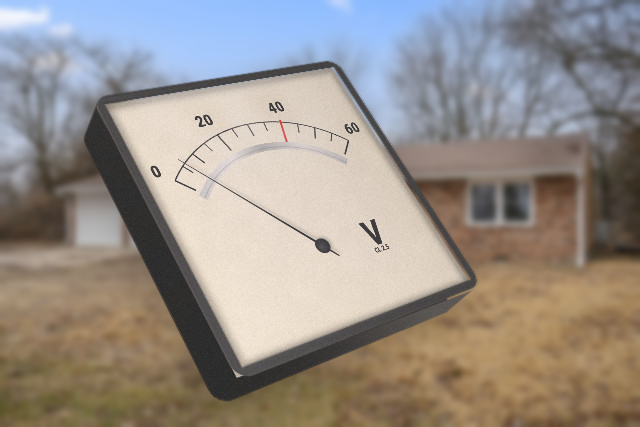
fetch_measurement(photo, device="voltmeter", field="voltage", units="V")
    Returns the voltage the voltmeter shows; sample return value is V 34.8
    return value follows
V 5
